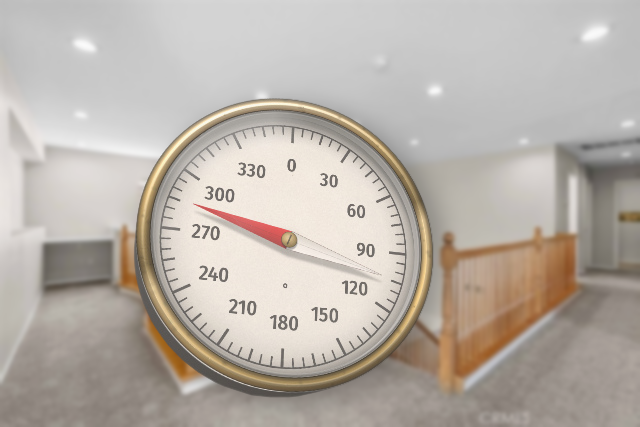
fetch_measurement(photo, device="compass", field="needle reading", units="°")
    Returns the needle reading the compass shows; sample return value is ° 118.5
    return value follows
° 285
